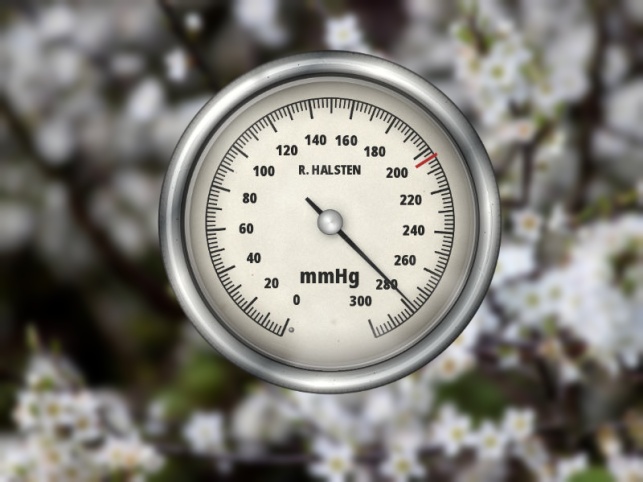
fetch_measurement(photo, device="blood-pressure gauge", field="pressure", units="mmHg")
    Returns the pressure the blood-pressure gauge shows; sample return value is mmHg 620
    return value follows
mmHg 278
